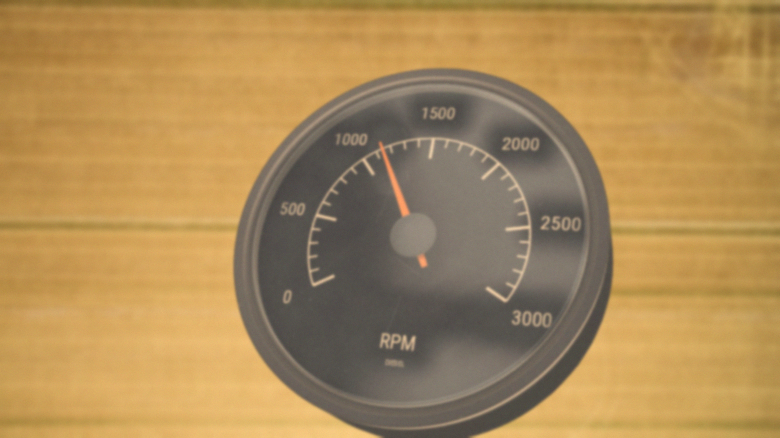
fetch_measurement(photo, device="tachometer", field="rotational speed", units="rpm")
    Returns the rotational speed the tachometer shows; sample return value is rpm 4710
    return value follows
rpm 1150
